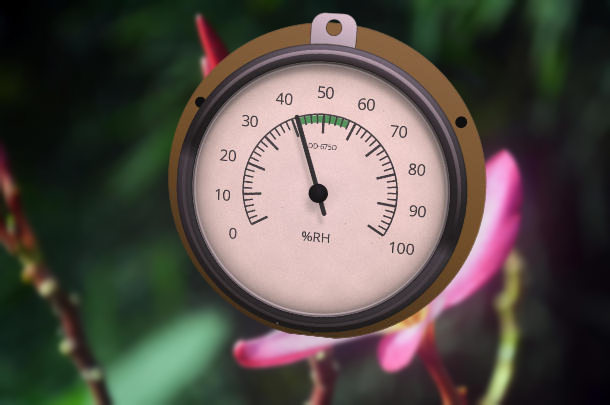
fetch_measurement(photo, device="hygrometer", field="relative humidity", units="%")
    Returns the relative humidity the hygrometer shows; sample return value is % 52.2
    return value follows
% 42
